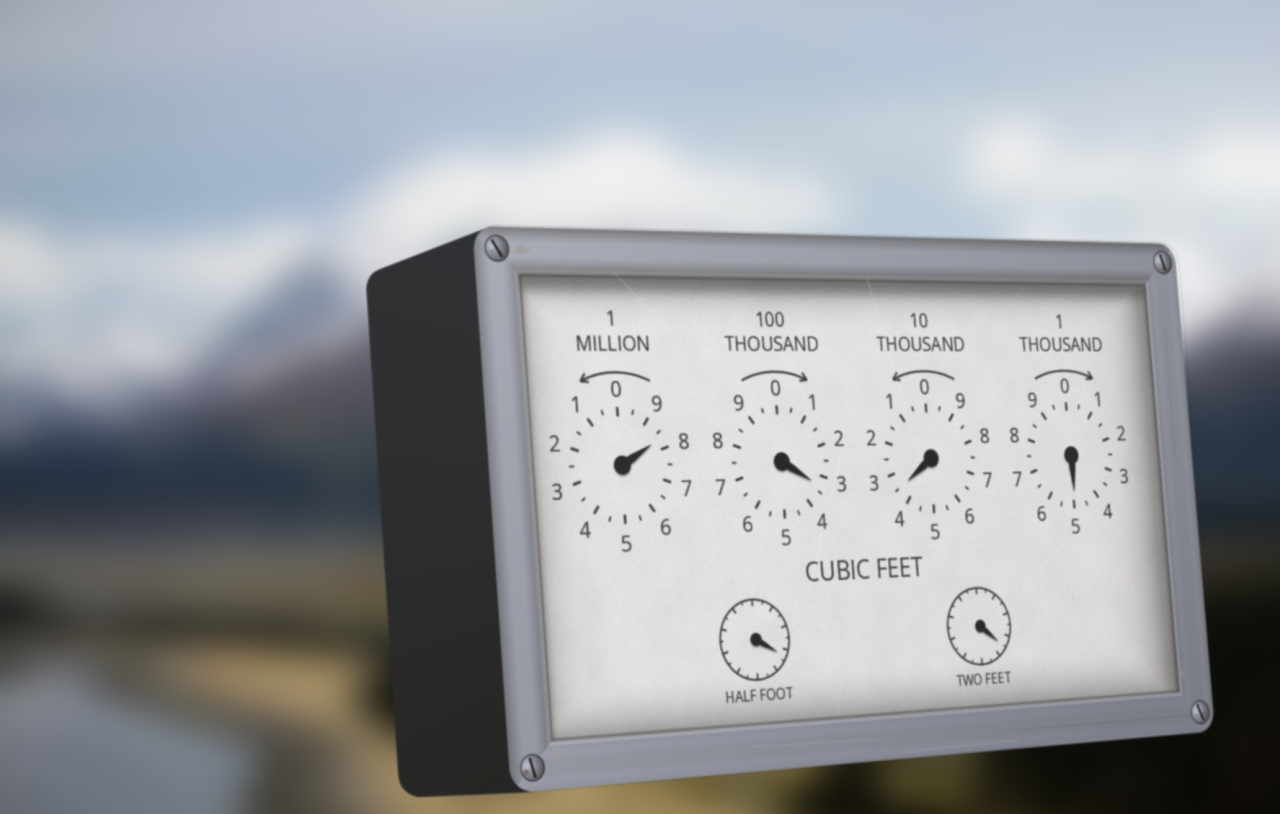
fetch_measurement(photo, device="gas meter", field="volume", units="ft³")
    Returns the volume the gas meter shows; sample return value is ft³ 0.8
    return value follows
ft³ 833500
